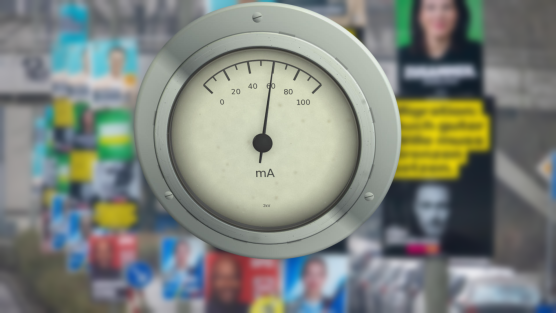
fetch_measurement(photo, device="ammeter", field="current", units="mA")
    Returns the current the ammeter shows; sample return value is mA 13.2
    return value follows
mA 60
